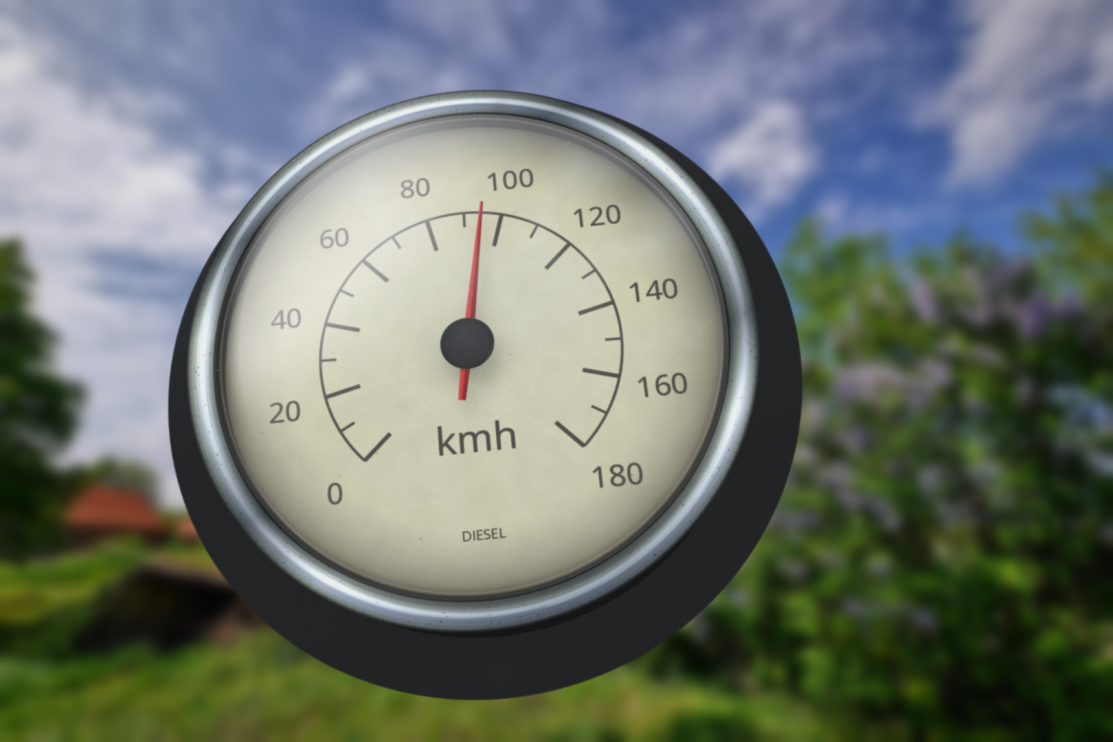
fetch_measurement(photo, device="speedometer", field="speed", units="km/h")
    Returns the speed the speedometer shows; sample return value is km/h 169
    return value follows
km/h 95
